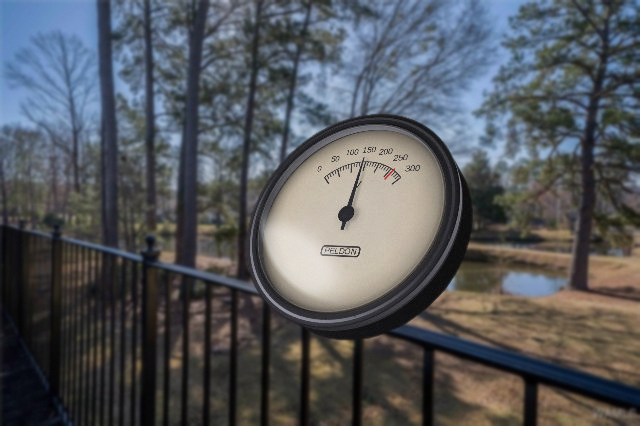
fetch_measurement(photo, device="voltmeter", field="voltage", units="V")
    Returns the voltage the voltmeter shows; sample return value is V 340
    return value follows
V 150
